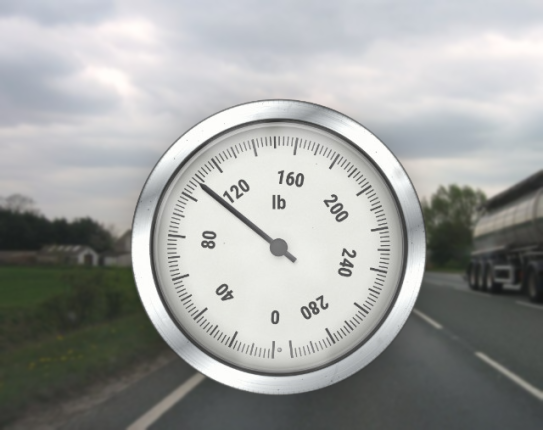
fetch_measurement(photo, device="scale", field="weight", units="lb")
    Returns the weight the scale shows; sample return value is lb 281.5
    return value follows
lb 108
